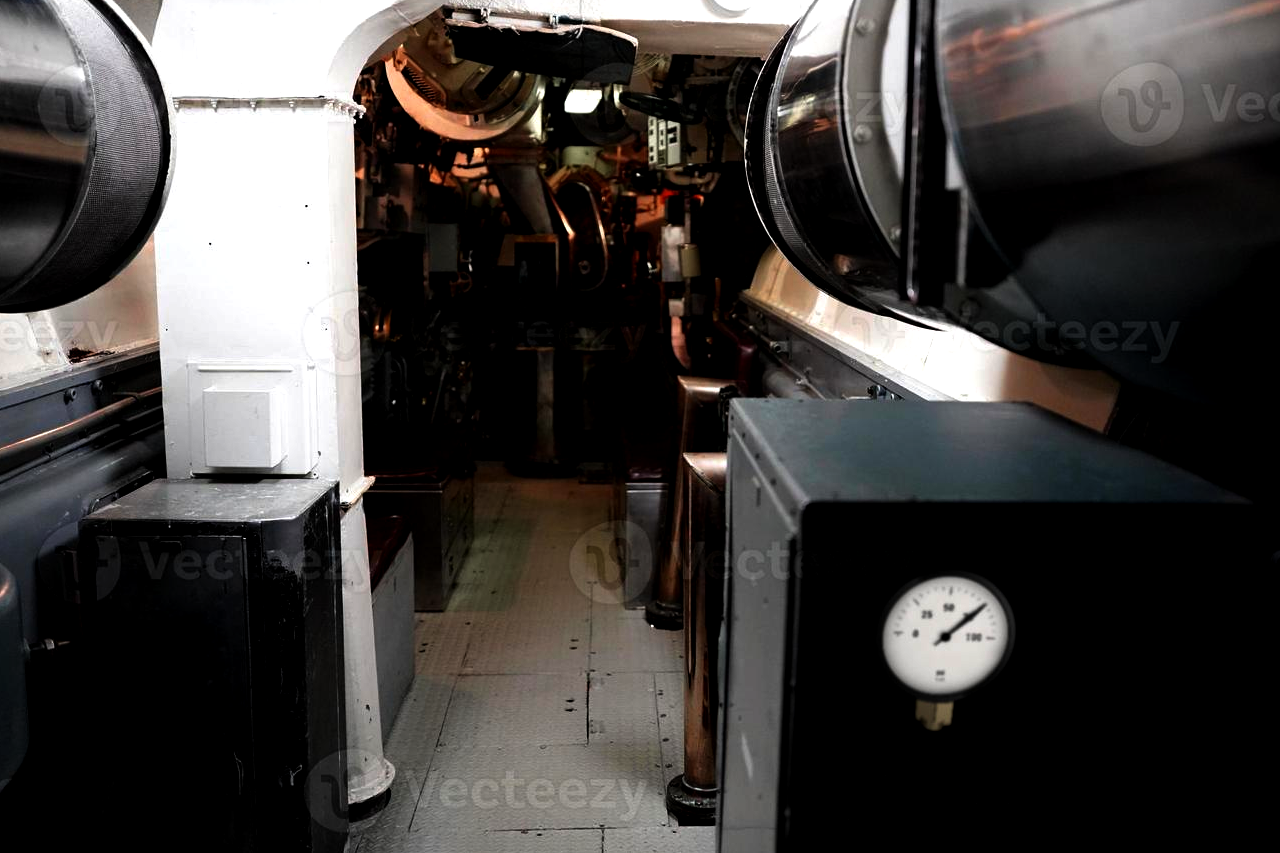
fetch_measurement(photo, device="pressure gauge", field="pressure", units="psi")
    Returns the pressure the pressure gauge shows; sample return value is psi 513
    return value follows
psi 75
